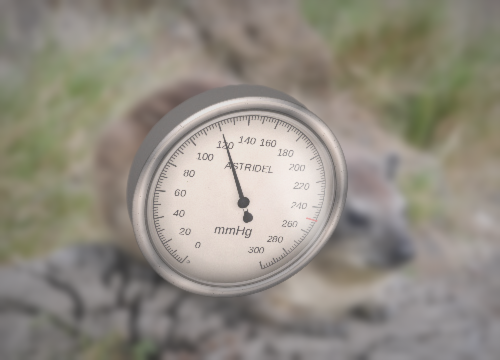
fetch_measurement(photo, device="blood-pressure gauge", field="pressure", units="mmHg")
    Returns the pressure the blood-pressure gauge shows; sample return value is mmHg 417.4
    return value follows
mmHg 120
